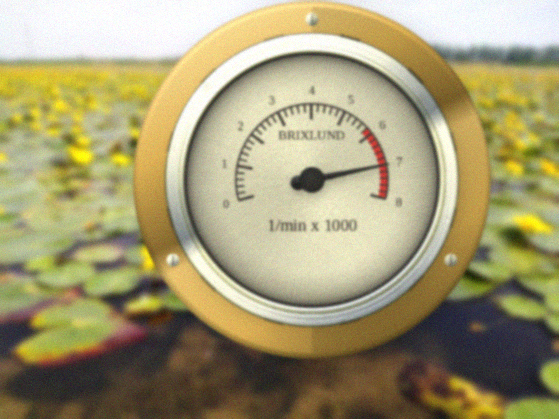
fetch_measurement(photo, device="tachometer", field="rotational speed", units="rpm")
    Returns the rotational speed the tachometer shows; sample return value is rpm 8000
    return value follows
rpm 7000
